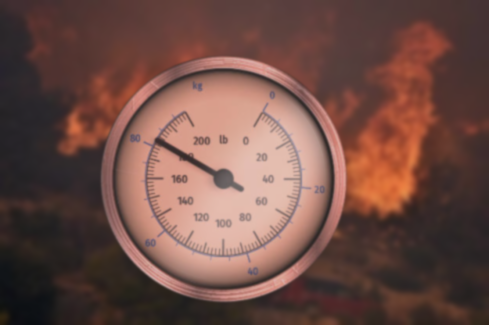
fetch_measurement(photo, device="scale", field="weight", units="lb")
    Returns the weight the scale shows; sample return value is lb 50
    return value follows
lb 180
